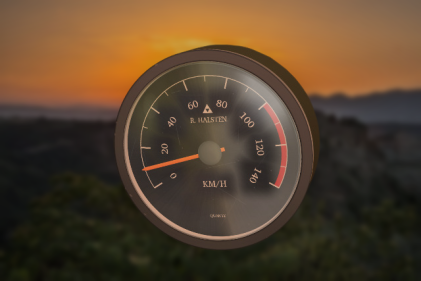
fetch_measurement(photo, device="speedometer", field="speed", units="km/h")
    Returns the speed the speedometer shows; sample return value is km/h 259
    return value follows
km/h 10
